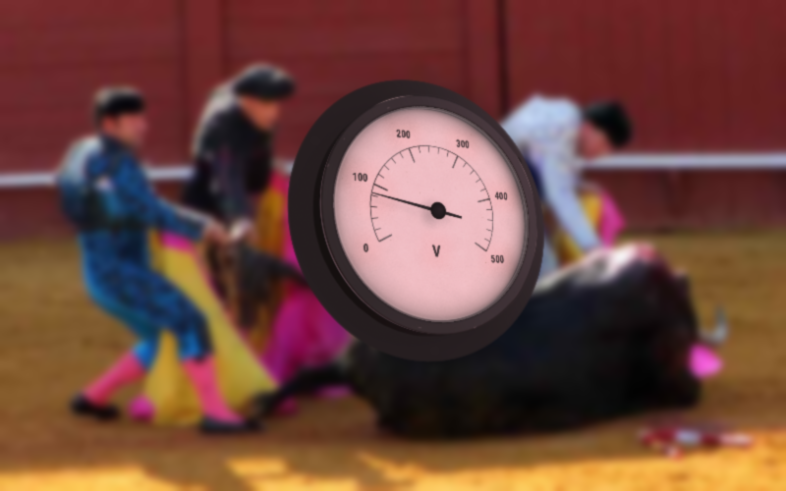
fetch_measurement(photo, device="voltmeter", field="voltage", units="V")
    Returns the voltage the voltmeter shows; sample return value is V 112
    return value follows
V 80
